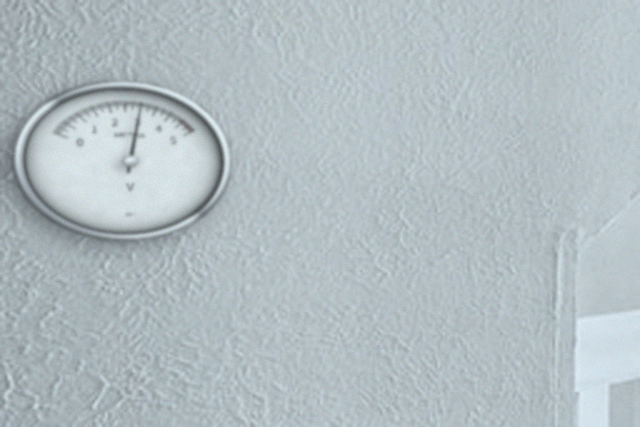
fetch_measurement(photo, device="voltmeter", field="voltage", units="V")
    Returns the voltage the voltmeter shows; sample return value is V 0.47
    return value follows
V 3
